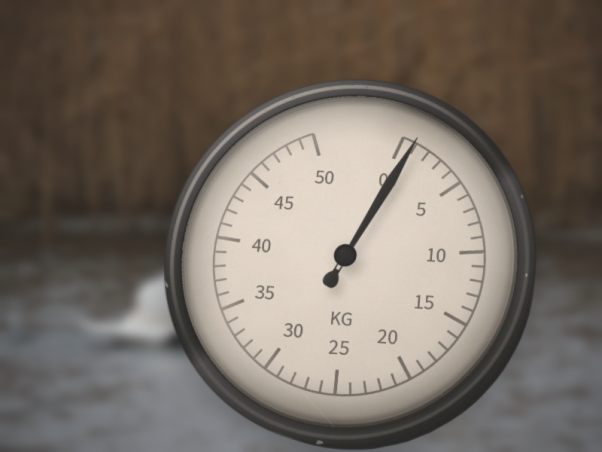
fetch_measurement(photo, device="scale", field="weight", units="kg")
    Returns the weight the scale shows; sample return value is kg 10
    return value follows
kg 1
